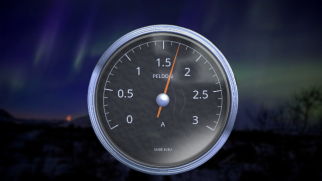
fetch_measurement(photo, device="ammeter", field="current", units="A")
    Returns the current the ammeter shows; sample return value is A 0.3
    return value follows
A 1.7
